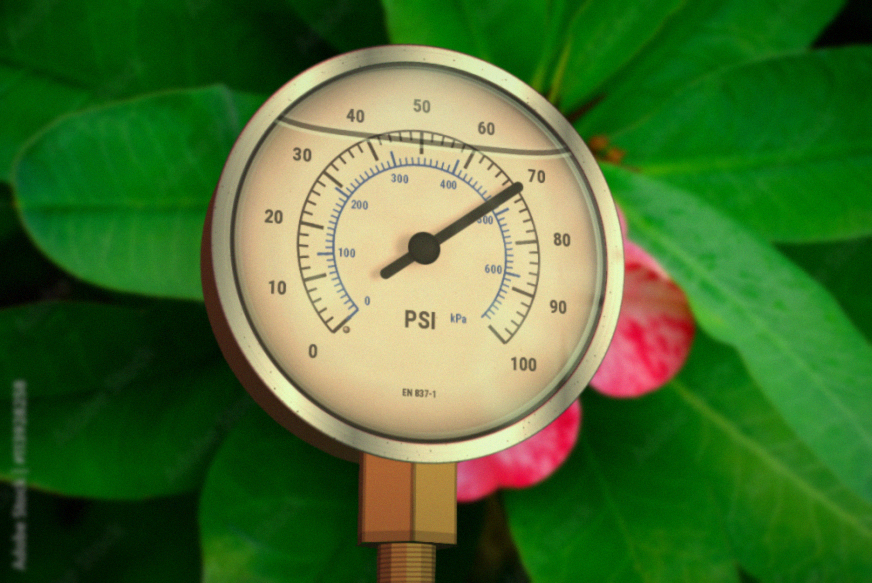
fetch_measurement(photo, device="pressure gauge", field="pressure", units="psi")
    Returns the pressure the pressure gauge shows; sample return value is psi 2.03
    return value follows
psi 70
